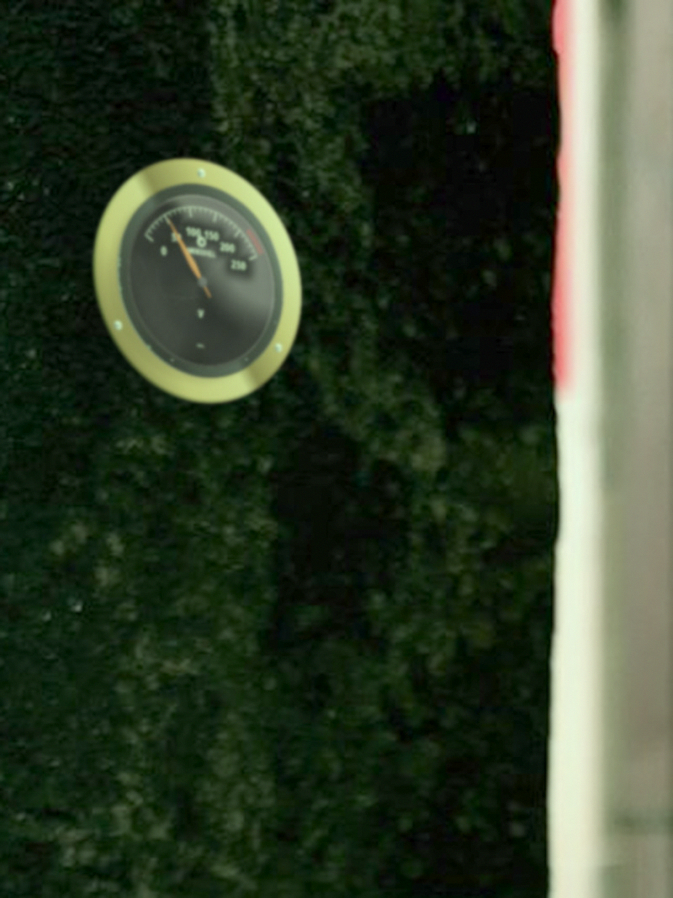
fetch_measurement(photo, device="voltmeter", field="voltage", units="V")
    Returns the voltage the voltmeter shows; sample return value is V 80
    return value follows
V 50
